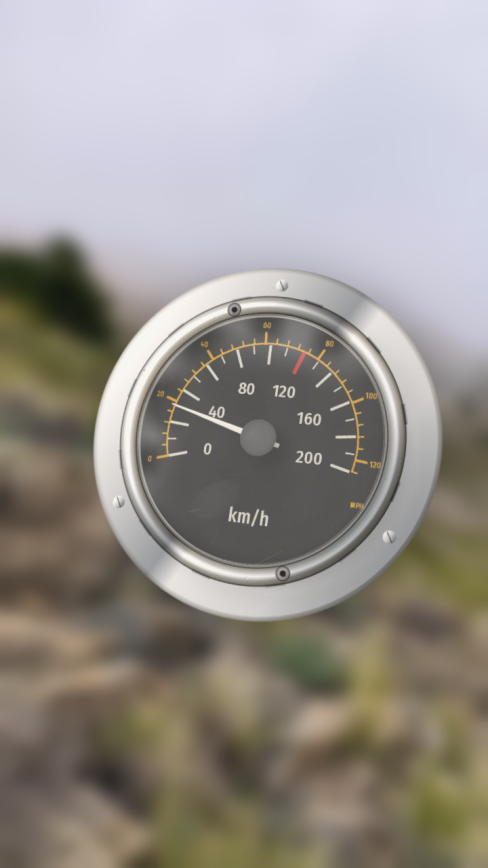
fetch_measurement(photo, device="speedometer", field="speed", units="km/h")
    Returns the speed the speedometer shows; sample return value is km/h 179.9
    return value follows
km/h 30
